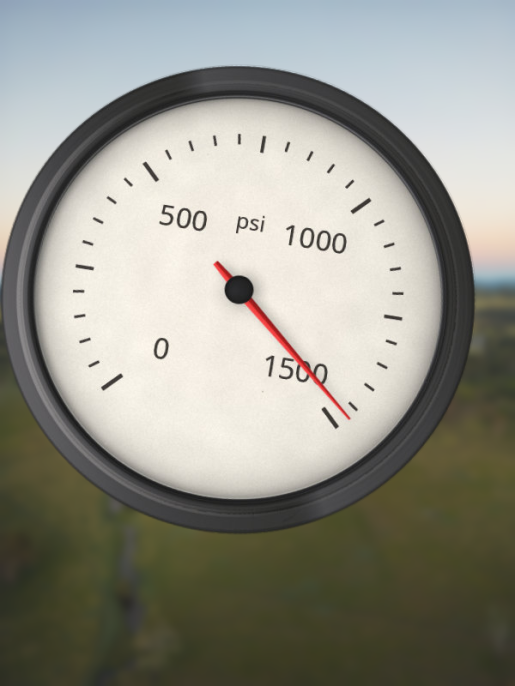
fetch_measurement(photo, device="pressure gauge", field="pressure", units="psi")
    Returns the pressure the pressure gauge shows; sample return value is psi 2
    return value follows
psi 1475
